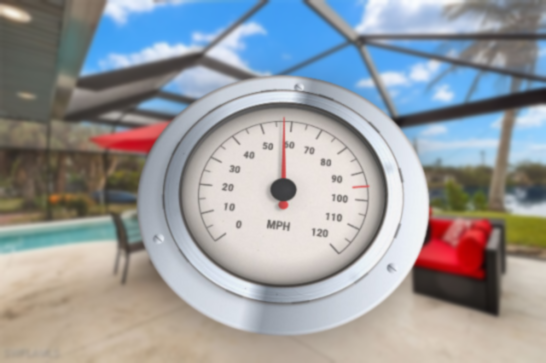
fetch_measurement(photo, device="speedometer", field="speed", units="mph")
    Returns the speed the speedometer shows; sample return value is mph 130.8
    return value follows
mph 57.5
